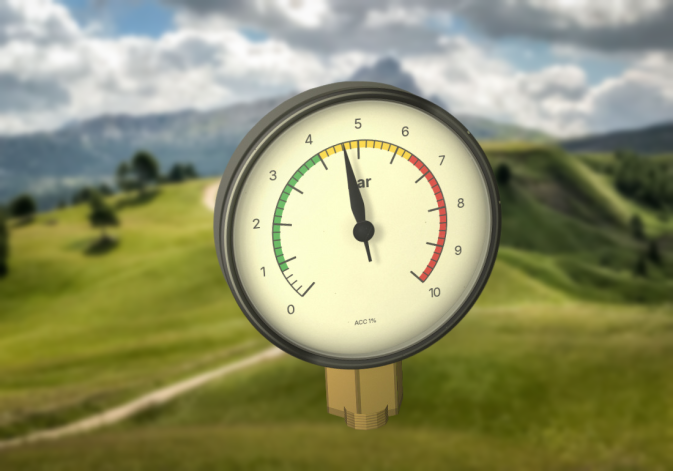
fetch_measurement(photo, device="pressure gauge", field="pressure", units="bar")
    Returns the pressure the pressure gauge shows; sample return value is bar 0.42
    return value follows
bar 4.6
